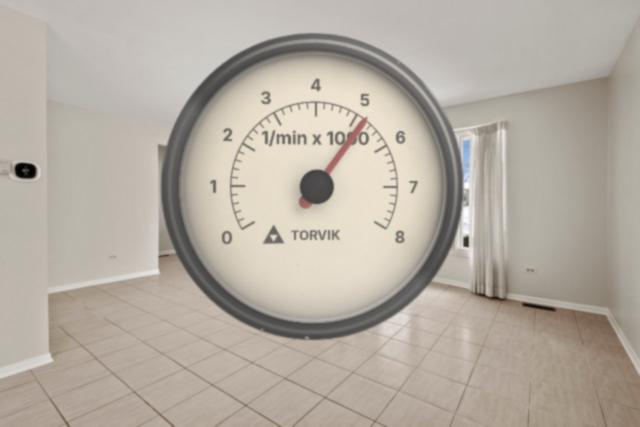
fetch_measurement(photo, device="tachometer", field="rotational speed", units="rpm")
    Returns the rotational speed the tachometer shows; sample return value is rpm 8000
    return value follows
rpm 5200
